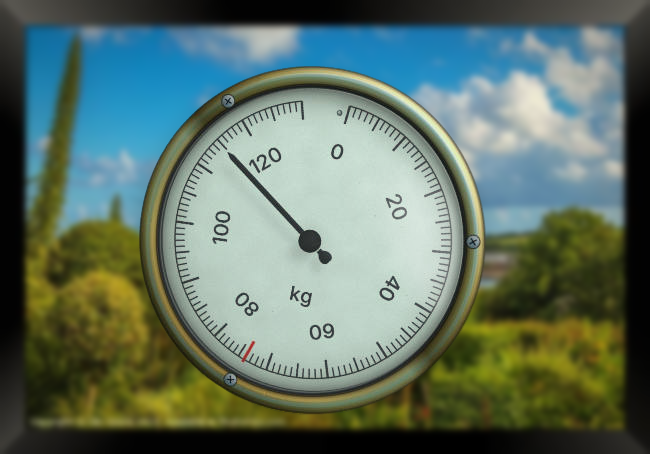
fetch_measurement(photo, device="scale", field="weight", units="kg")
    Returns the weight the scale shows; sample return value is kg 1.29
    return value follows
kg 115
